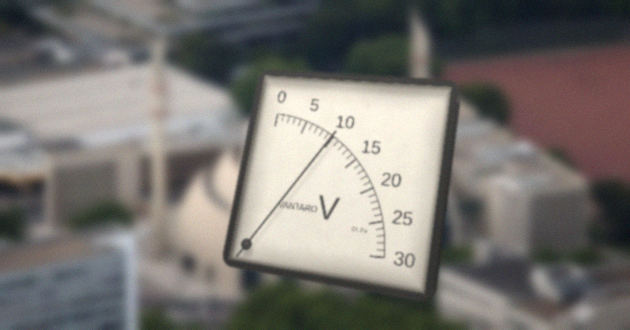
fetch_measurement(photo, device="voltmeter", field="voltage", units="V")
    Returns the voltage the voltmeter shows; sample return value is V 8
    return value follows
V 10
